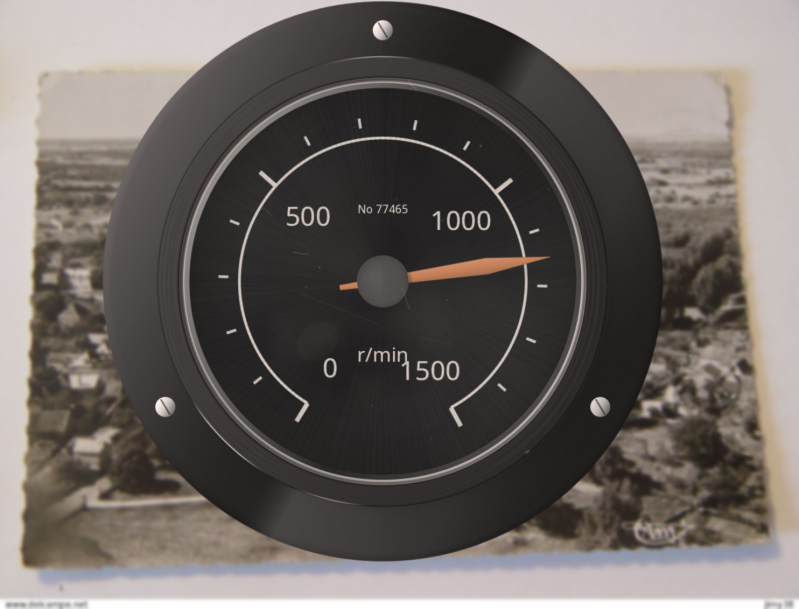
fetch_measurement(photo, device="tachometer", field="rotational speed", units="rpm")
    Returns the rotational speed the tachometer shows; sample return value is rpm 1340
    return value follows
rpm 1150
